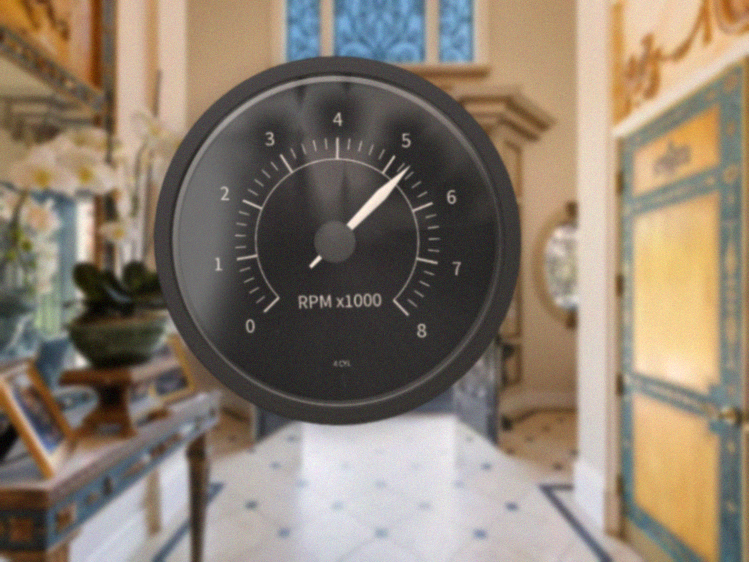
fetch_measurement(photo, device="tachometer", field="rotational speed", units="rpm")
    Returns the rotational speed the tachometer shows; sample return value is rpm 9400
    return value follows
rpm 5300
